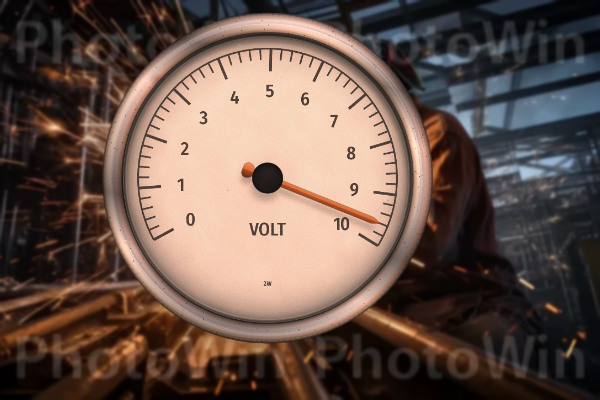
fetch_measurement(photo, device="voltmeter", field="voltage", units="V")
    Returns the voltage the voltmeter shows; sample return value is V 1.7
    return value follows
V 9.6
